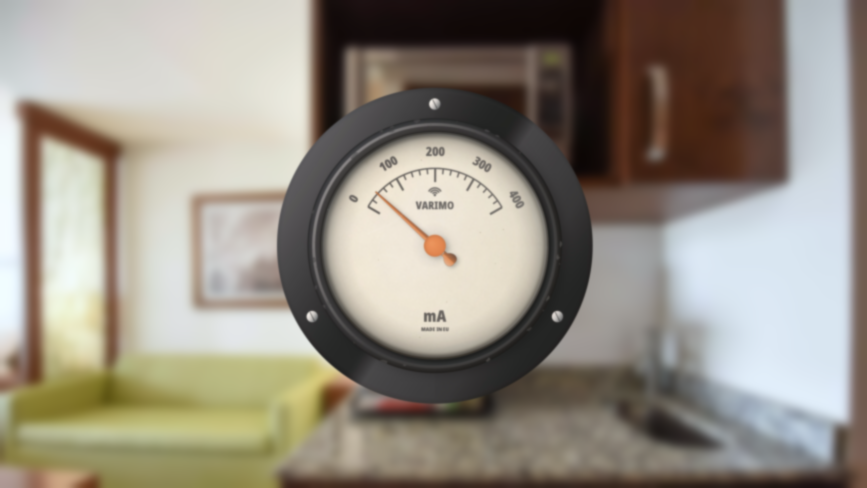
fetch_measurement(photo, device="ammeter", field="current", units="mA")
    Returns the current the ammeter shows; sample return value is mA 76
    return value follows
mA 40
